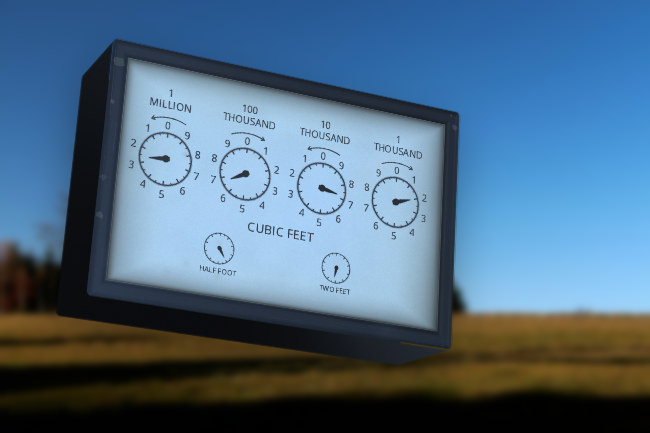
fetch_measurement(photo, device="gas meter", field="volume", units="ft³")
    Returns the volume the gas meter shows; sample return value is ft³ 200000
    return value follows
ft³ 267200
